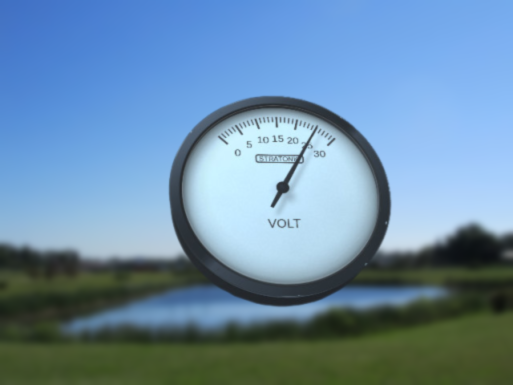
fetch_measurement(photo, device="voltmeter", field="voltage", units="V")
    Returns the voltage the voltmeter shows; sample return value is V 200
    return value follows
V 25
